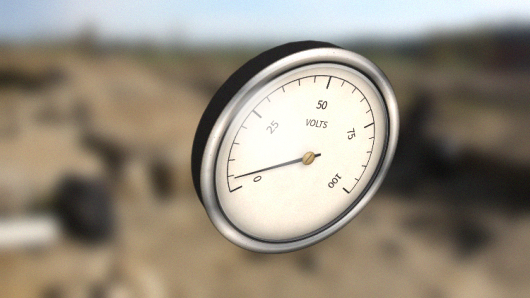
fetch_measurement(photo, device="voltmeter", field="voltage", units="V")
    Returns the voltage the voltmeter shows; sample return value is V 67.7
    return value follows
V 5
